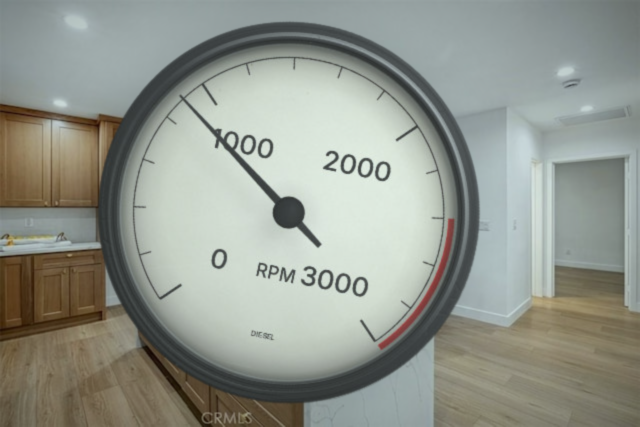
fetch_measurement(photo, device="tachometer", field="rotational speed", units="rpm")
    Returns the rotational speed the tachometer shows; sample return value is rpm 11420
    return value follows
rpm 900
